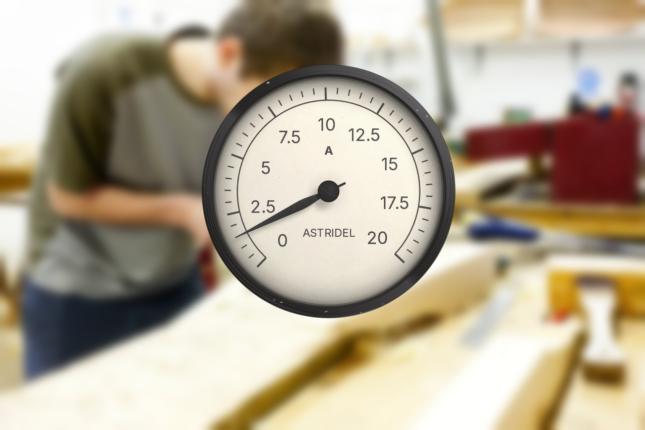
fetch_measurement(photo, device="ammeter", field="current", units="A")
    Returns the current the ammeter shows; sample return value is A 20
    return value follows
A 1.5
